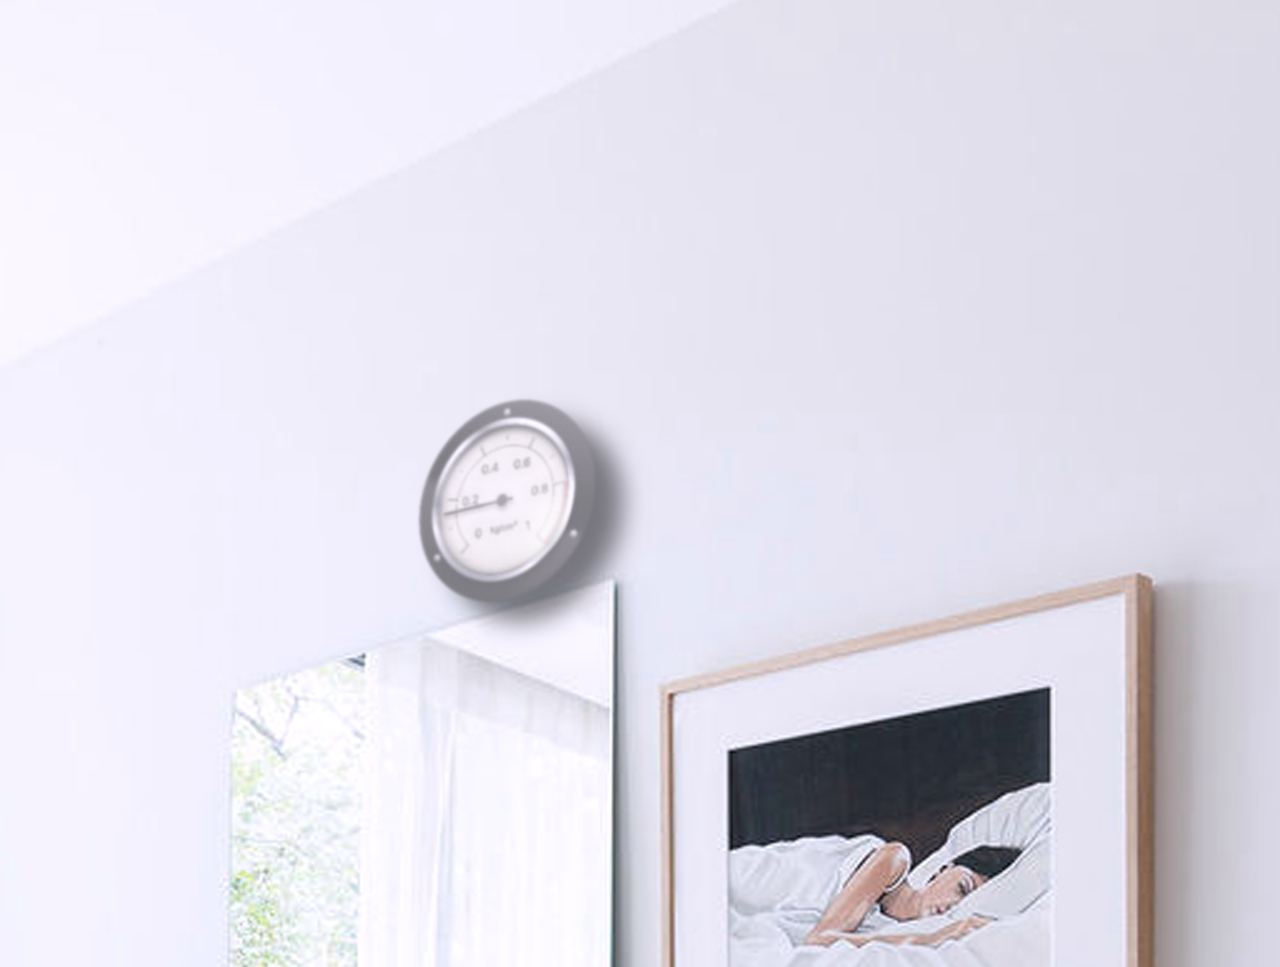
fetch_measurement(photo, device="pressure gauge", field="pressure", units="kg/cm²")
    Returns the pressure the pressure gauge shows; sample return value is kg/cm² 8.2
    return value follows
kg/cm² 0.15
